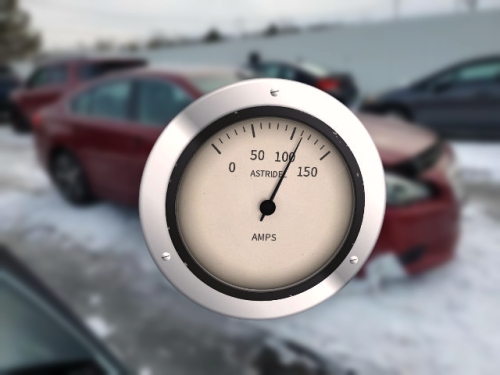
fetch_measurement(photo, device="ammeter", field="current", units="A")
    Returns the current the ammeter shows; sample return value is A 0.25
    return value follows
A 110
